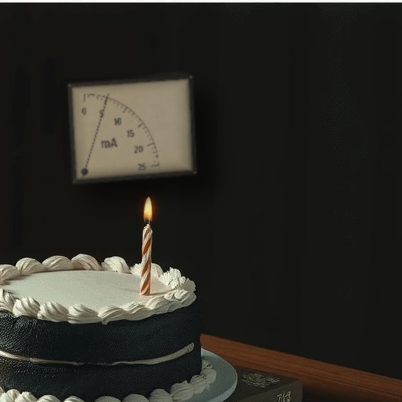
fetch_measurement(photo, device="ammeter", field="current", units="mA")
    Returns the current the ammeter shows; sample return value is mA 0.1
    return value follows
mA 5
